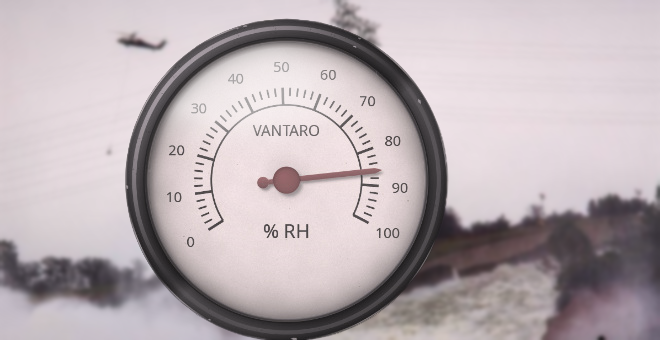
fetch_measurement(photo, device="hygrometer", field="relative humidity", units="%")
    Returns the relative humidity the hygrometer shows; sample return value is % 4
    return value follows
% 86
